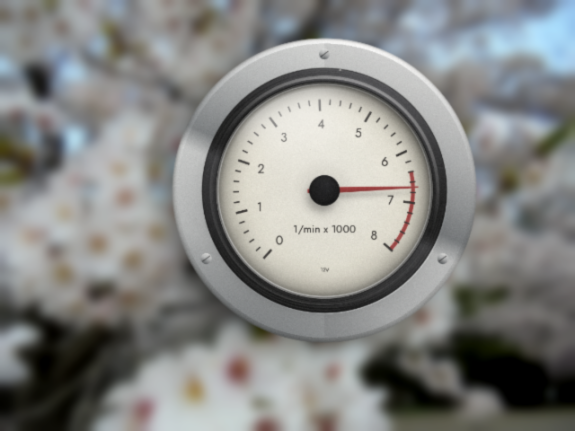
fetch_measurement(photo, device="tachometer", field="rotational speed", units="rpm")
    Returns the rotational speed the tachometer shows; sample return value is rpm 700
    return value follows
rpm 6700
